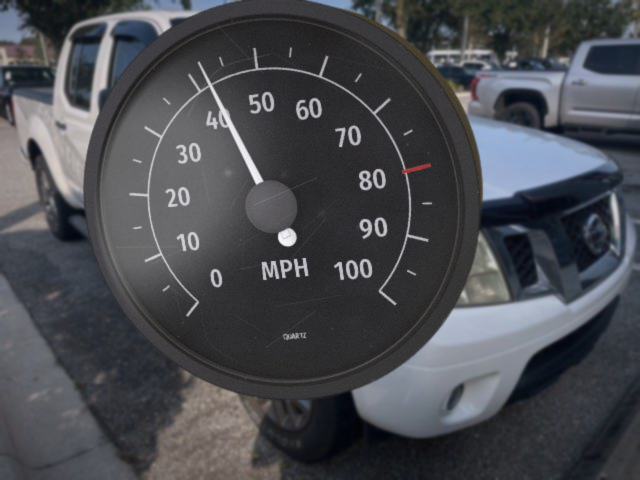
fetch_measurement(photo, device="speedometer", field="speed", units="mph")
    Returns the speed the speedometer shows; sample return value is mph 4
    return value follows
mph 42.5
